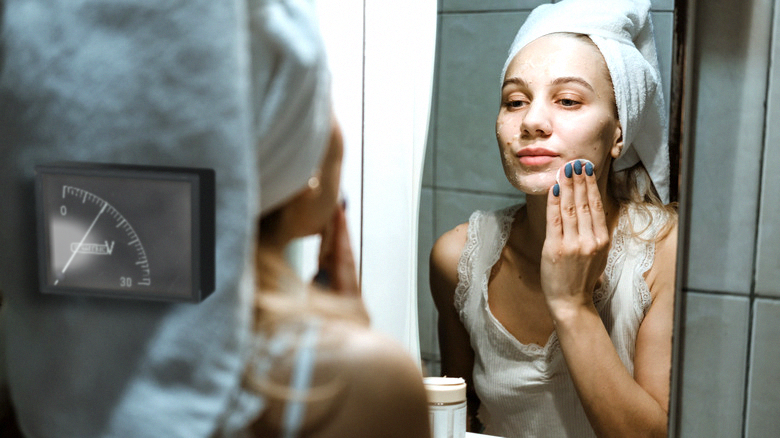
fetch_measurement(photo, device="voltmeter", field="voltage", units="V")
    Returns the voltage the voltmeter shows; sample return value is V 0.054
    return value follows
V 10
